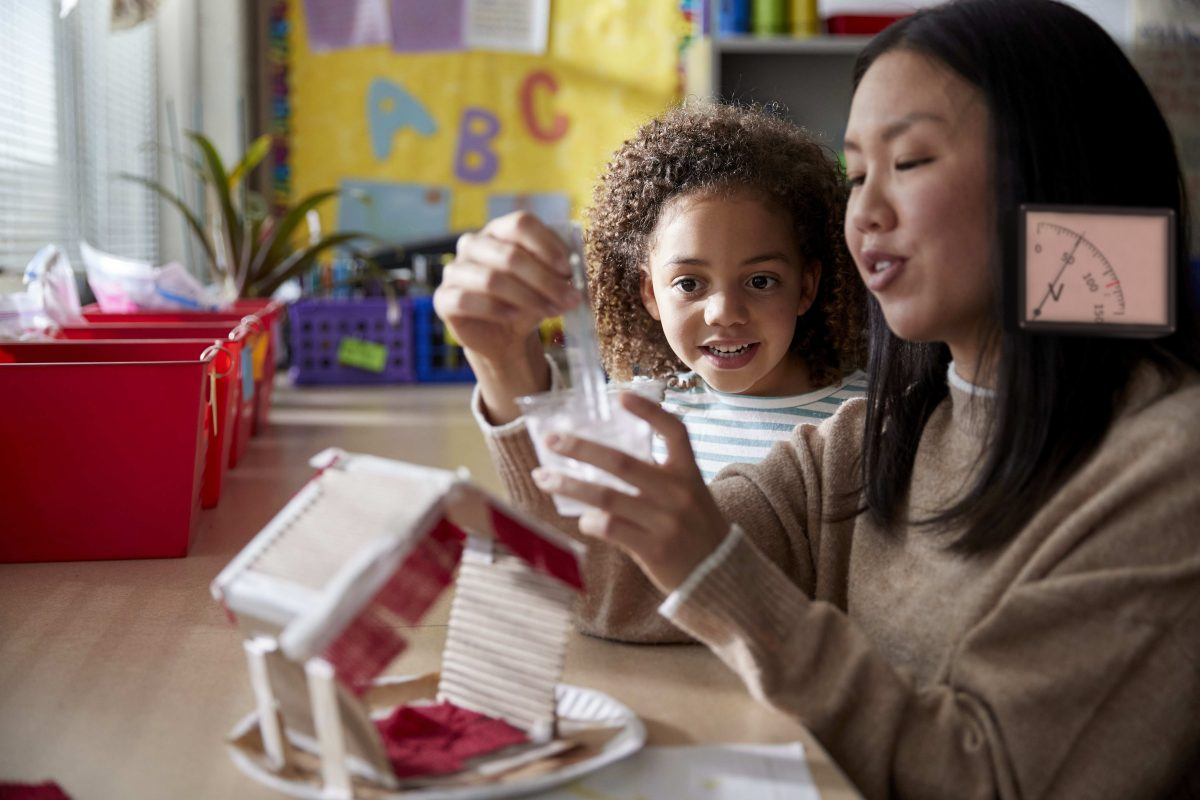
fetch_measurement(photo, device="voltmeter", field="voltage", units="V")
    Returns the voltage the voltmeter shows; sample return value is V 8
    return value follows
V 50
